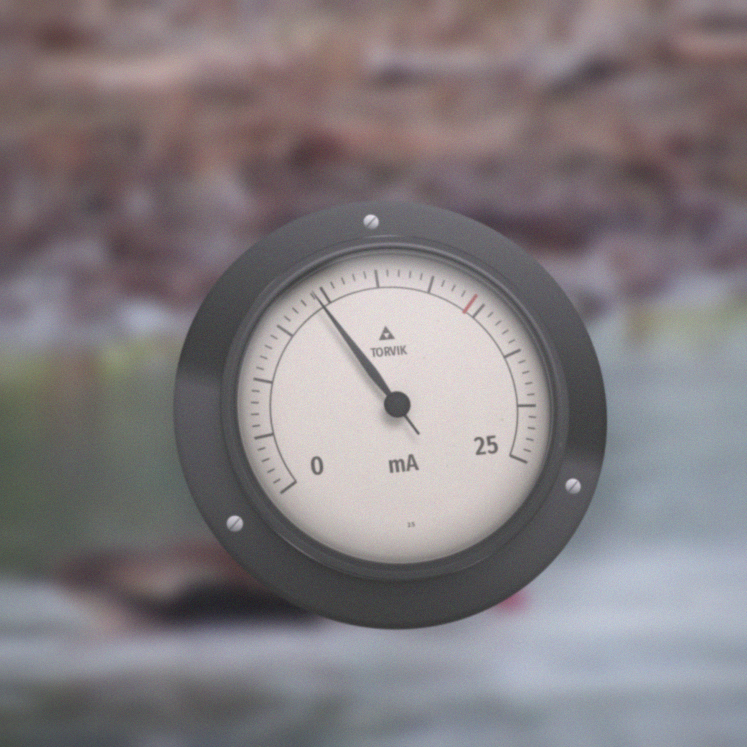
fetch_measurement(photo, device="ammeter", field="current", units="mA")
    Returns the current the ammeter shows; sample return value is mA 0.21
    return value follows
mA 9.5
